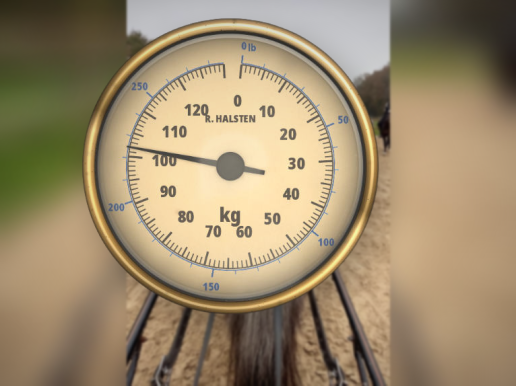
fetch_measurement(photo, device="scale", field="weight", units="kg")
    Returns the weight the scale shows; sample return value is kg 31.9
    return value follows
kg 102
